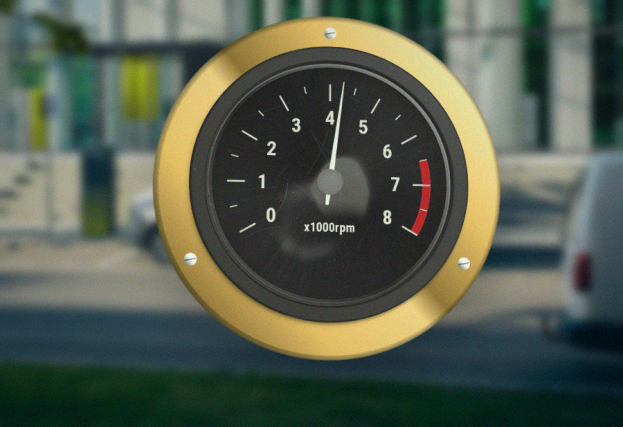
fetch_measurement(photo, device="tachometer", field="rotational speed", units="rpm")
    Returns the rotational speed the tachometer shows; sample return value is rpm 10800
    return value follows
rpm 4250
